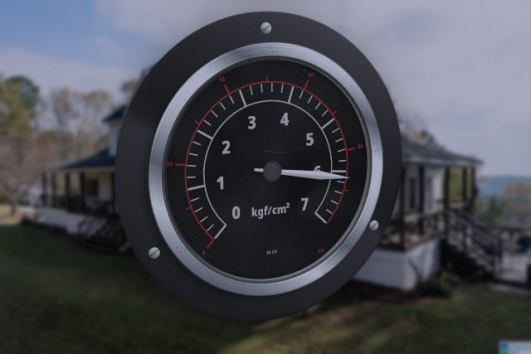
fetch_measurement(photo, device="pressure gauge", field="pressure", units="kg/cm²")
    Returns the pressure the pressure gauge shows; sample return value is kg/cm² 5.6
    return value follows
kg/cm² 6.1
